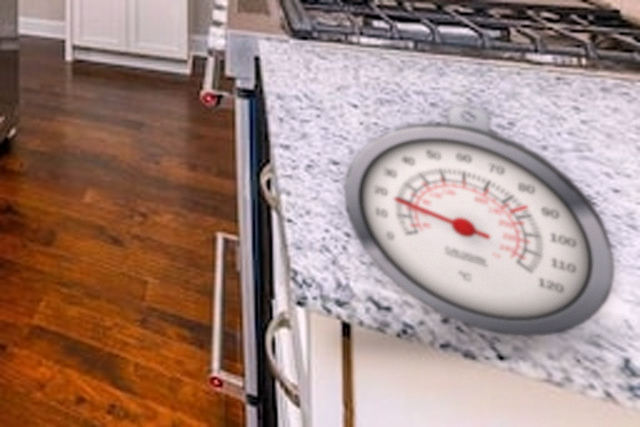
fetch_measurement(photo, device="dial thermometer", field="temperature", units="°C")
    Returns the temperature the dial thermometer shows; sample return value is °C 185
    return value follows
°C 20
